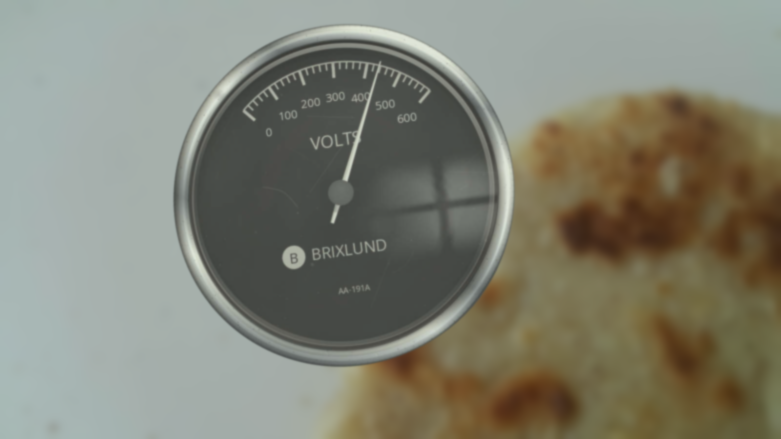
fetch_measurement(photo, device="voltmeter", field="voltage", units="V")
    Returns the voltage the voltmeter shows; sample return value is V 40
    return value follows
V 440
